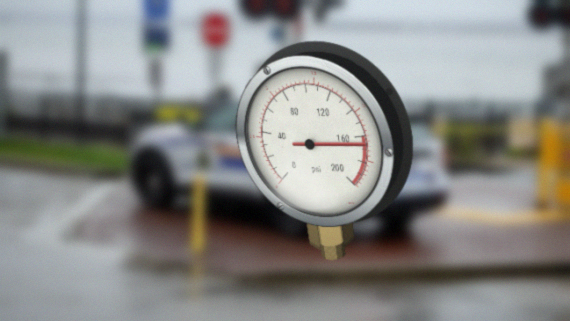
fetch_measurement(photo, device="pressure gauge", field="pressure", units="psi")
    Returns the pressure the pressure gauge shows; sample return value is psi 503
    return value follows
psi 165
